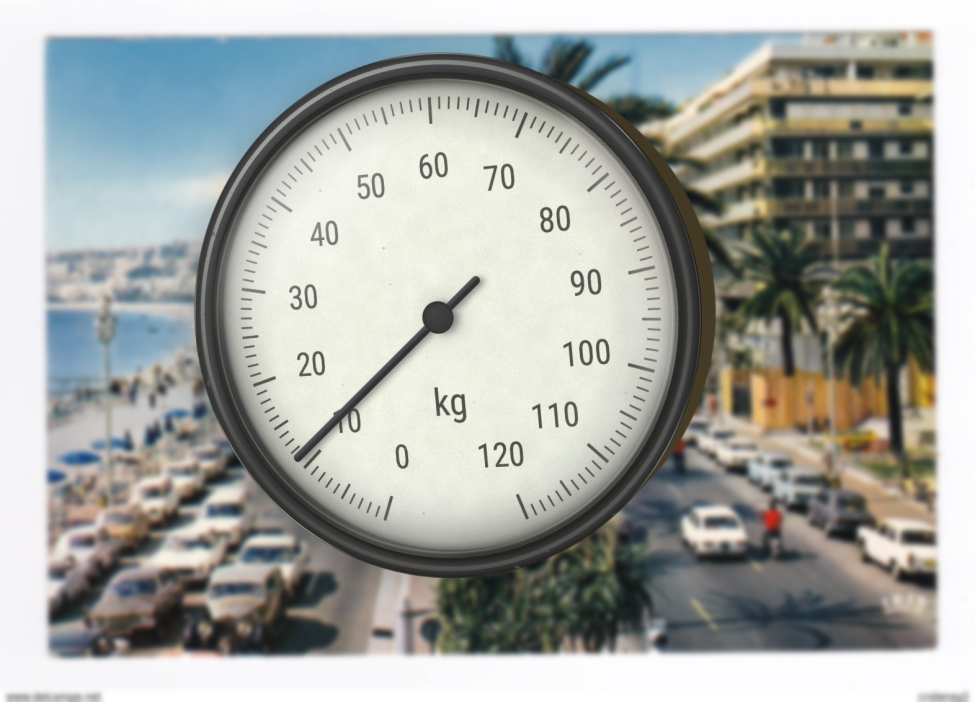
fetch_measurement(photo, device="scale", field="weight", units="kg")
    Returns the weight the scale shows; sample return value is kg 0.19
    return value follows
kg 11
